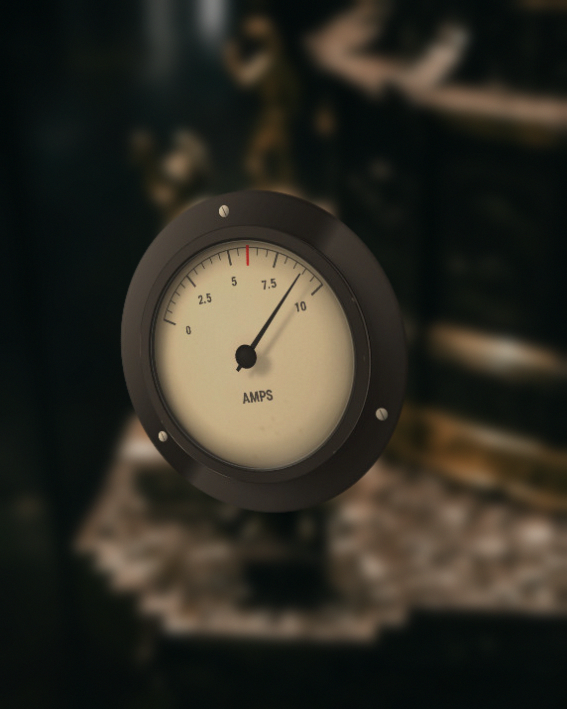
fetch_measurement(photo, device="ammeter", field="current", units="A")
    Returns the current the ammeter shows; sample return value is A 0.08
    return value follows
A 9
